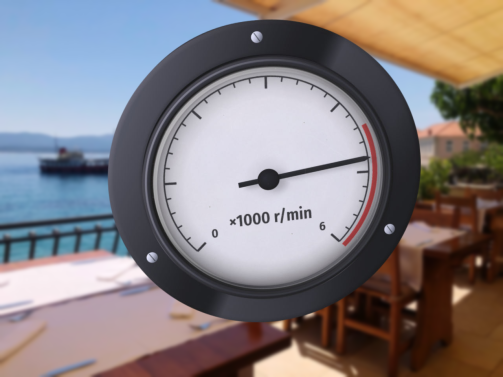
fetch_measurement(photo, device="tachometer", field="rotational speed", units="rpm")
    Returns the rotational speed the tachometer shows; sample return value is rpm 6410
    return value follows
rpm 4800
